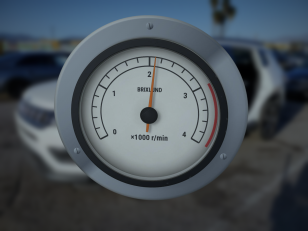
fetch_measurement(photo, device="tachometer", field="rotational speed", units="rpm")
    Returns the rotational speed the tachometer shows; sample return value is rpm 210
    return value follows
rpm 2100
